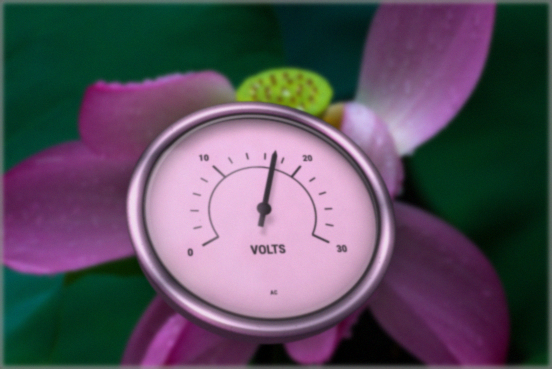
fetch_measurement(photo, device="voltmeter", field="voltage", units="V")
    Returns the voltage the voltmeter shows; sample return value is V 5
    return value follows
V 17
